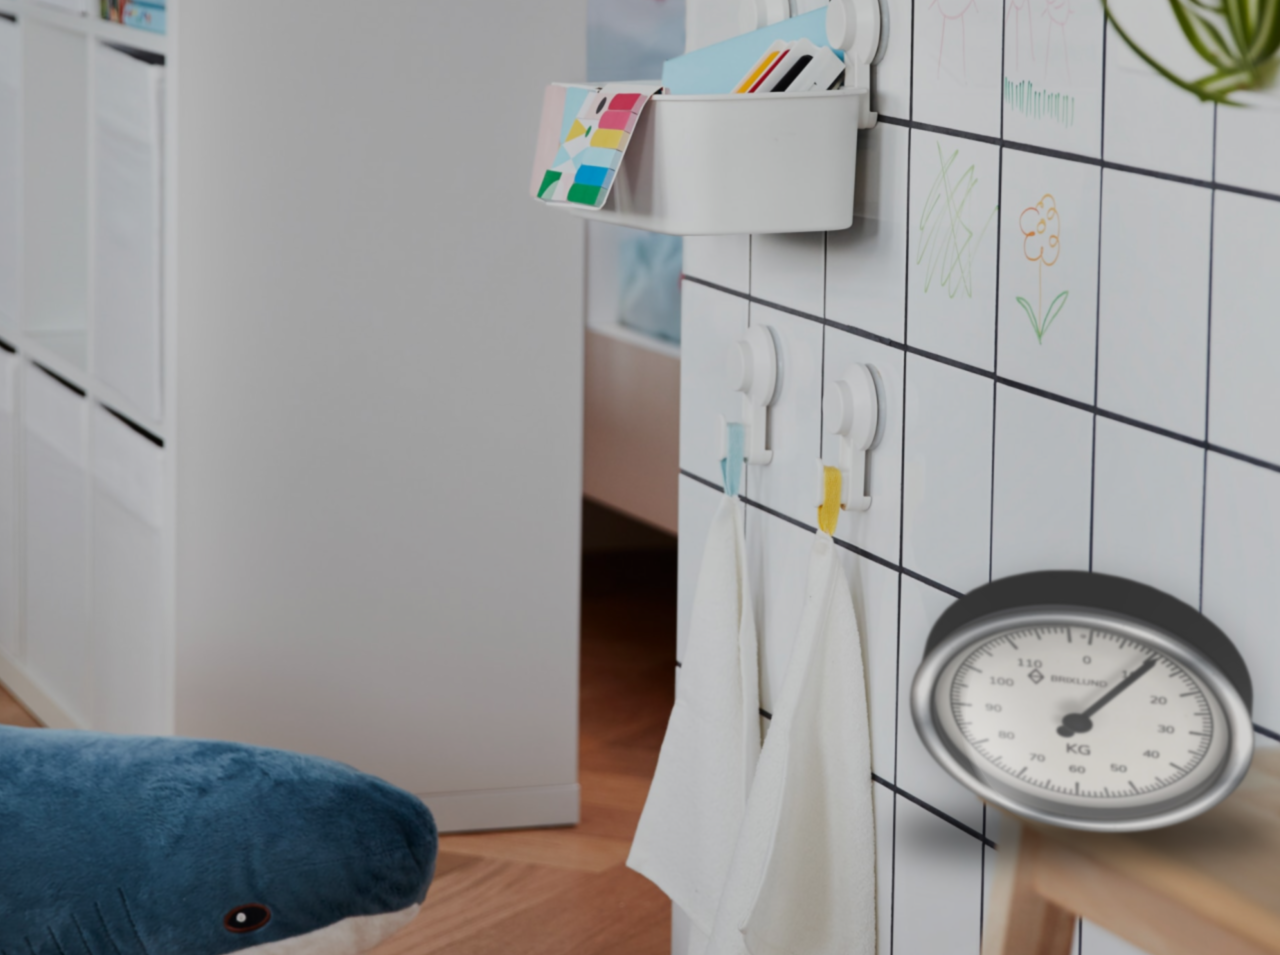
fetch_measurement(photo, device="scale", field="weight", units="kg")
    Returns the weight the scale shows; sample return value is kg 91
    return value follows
kg 10
